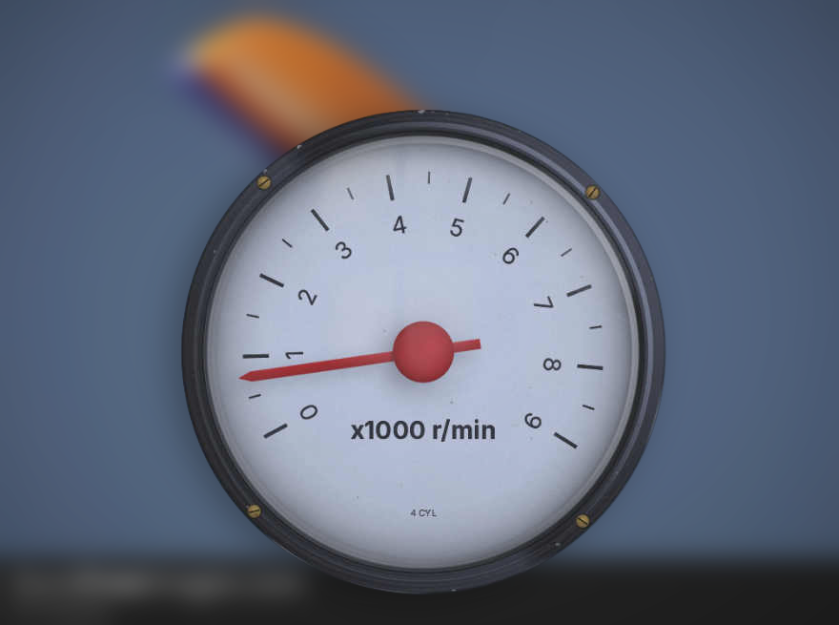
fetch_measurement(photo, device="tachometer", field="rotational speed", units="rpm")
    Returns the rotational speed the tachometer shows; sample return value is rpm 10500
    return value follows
rpm 750
